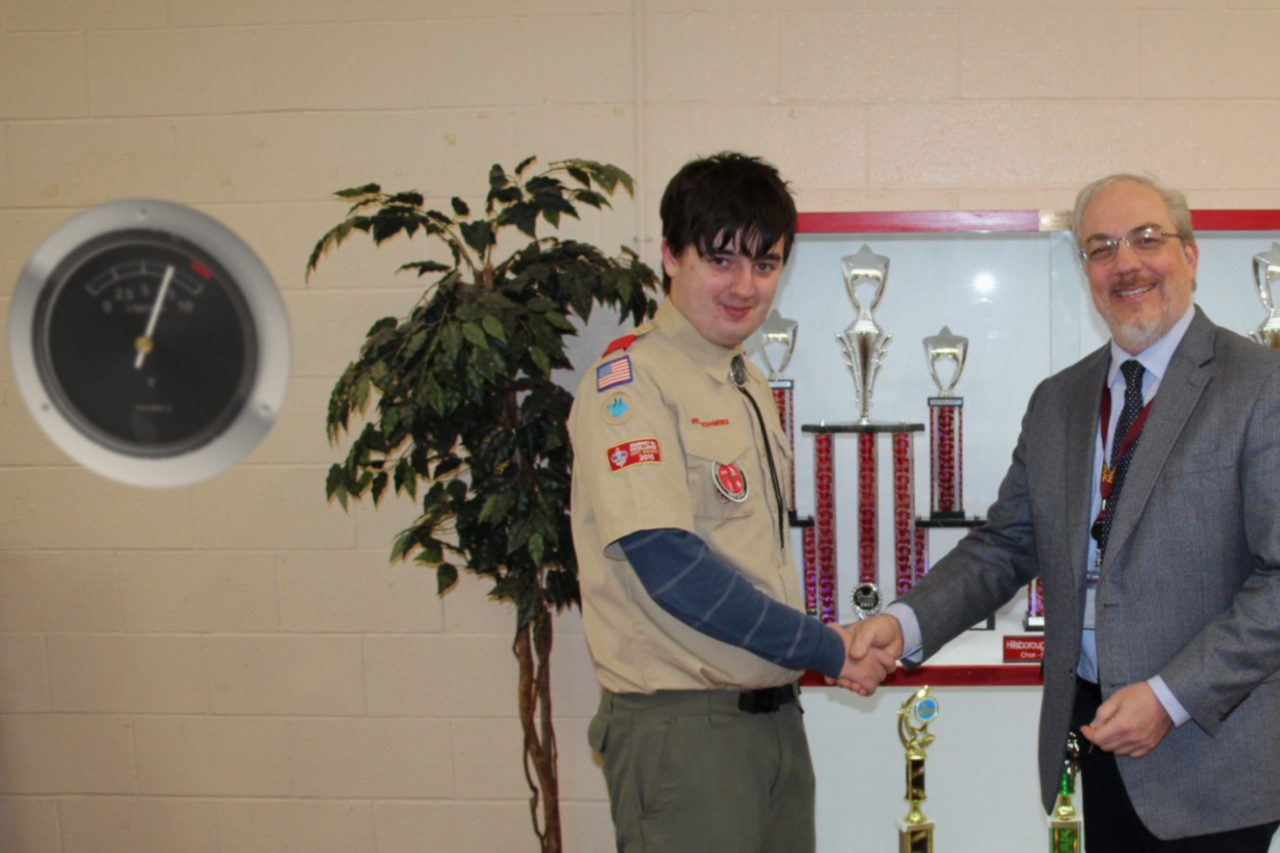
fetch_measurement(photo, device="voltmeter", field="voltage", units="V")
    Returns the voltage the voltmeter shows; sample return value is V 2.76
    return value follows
V 7.5
